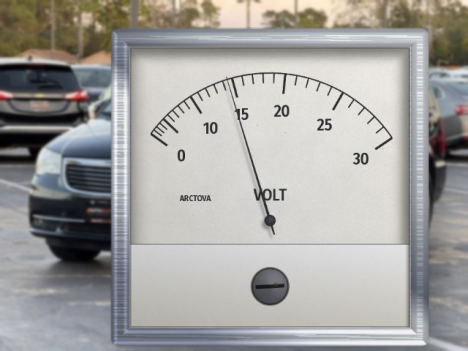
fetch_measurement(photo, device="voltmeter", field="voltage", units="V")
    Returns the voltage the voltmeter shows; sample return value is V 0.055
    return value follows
V 14.5
